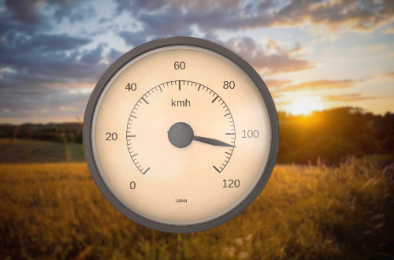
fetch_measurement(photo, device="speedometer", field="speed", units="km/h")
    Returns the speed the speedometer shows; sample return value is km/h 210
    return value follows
km/h 106
